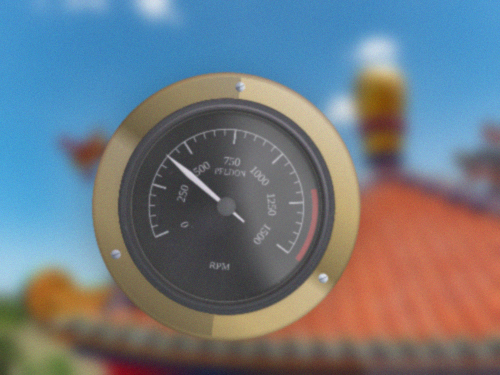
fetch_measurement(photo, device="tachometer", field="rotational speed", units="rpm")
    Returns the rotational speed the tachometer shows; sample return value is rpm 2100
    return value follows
rpm 400
